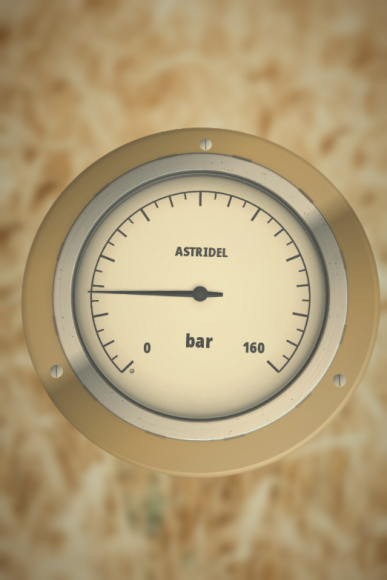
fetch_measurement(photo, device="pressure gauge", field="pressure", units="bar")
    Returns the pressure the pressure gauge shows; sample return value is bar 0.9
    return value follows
bar 27.5
